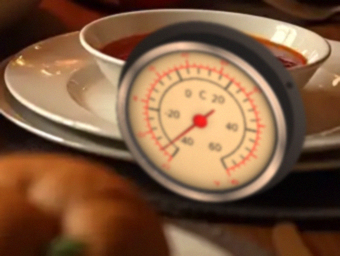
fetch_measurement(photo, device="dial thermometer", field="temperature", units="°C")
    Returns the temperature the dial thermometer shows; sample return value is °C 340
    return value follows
°C -36
